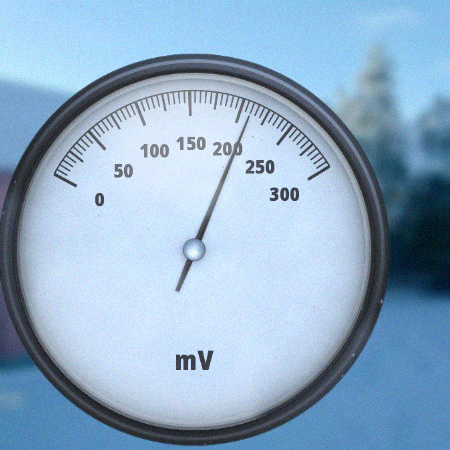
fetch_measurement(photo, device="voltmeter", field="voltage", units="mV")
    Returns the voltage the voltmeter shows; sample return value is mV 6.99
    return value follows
mV 210
